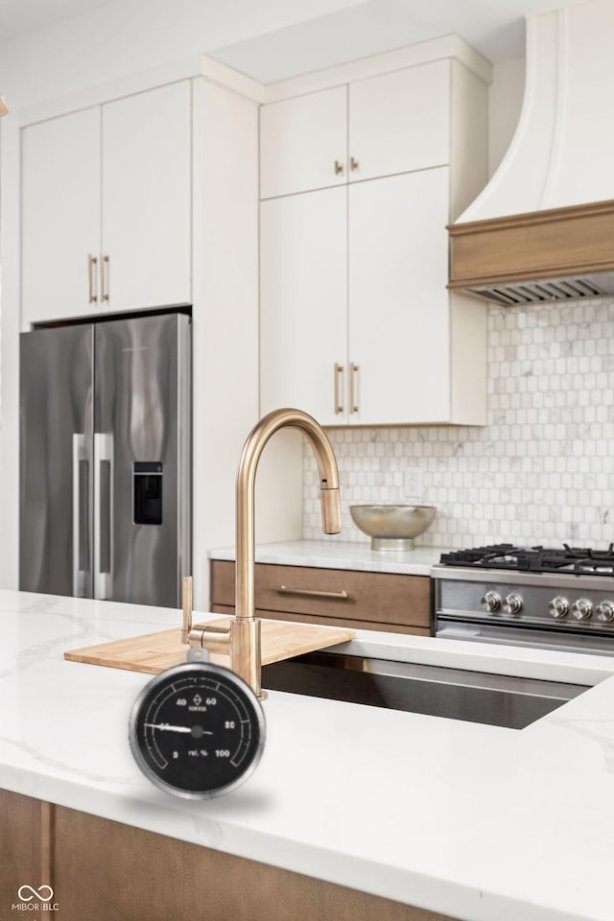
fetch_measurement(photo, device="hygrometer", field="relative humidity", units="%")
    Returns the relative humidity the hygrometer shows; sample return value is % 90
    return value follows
% 20
